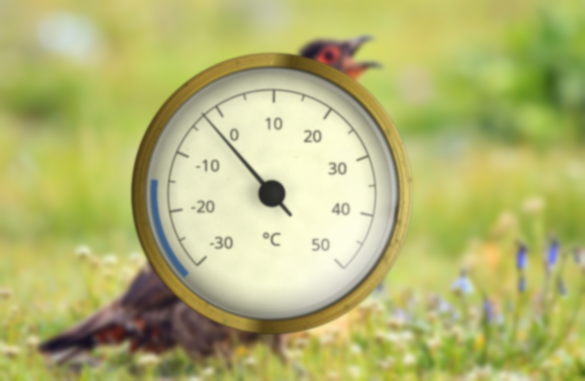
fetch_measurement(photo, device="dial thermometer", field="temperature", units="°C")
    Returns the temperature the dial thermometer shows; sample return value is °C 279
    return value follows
°C -2.5
